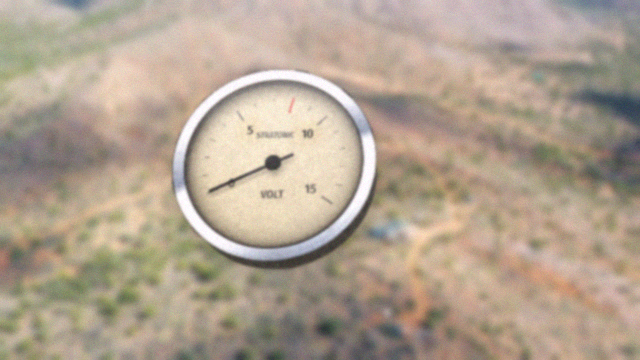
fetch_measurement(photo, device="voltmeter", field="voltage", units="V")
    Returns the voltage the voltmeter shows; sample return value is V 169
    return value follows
V 0
